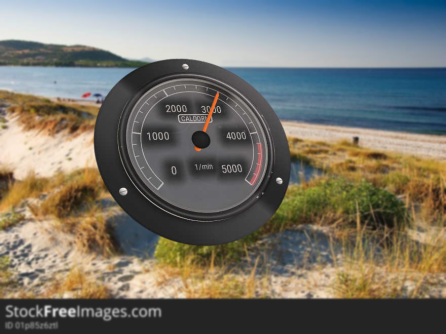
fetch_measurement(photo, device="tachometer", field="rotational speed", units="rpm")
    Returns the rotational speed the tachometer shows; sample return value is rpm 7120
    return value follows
rpm 3000
